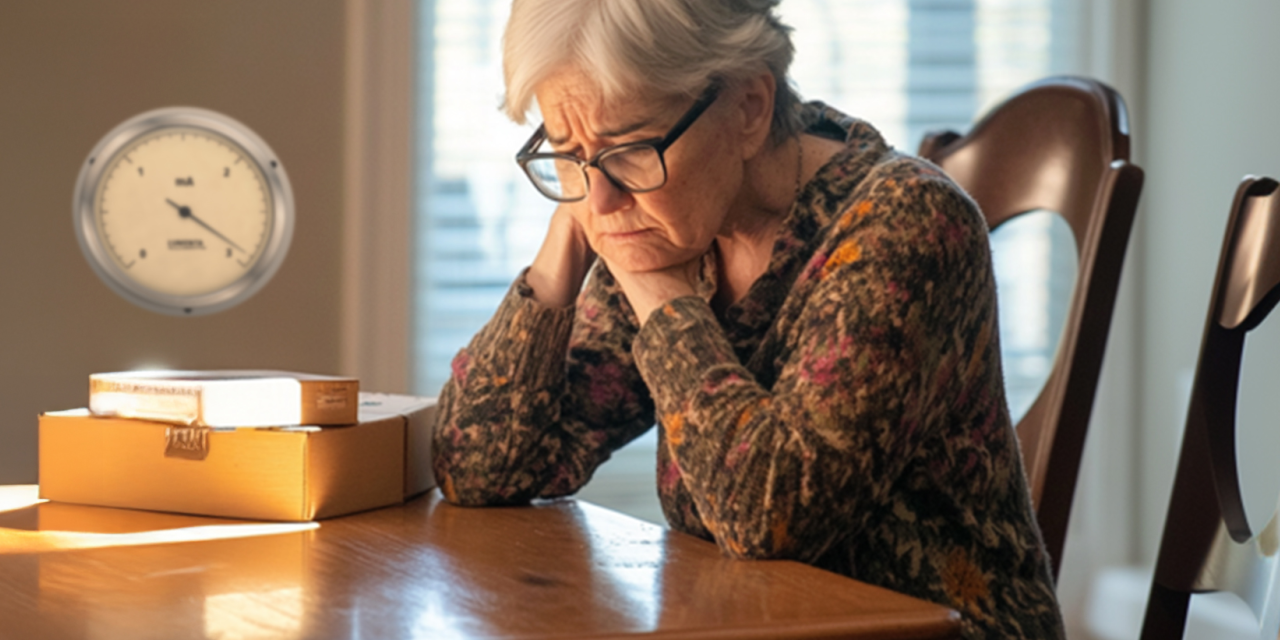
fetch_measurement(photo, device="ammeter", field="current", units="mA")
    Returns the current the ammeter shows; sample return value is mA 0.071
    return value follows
mA 2.9
